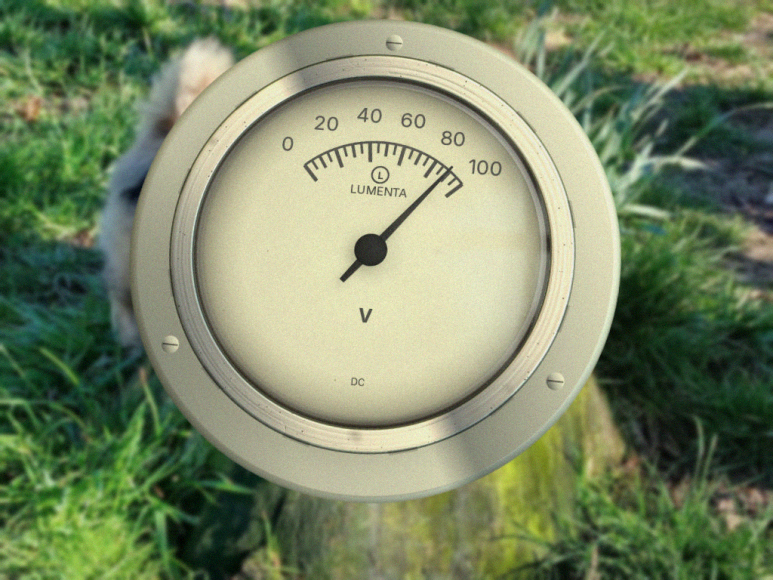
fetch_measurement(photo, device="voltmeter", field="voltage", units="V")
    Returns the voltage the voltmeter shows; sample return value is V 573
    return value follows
V 90
